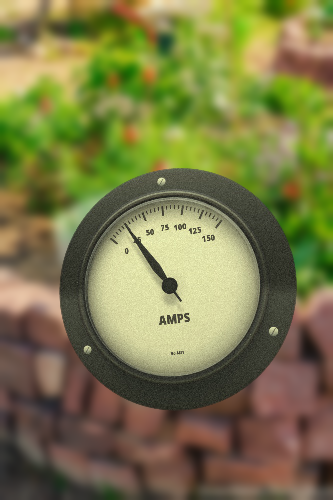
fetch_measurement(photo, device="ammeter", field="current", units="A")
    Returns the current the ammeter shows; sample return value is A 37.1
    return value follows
A 25
